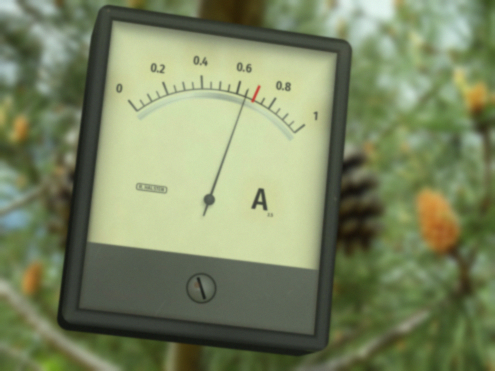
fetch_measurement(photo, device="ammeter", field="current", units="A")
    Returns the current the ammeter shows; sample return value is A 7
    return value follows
A 0.65
